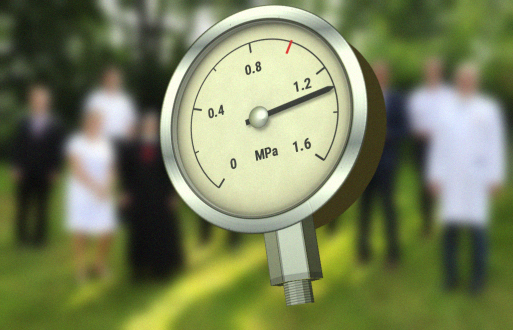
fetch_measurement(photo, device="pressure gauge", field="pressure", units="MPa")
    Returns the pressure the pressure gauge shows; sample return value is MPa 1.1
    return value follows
MPa 1.3
